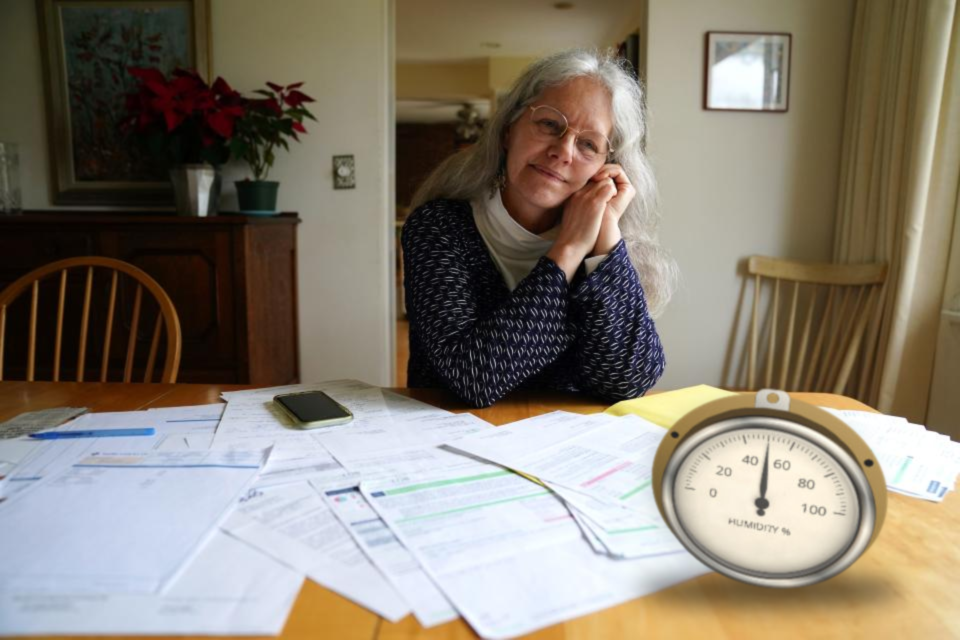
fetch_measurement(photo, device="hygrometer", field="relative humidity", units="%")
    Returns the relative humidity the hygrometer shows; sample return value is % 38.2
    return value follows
% 50
